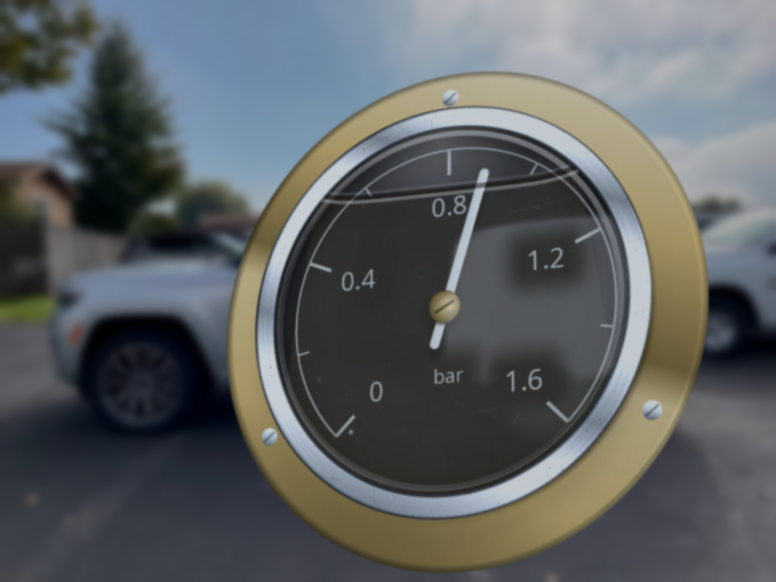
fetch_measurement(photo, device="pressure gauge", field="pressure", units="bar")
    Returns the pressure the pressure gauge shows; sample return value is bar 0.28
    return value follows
bar 0.9
